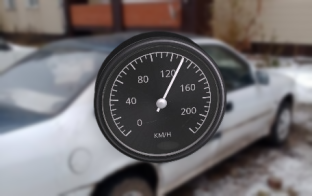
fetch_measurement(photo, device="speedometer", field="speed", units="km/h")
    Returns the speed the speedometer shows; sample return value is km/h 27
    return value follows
km/h 130
